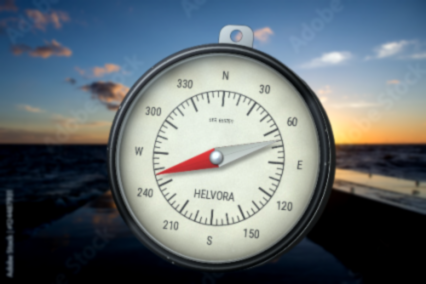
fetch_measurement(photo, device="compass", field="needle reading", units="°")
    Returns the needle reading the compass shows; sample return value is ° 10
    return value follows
° 250
